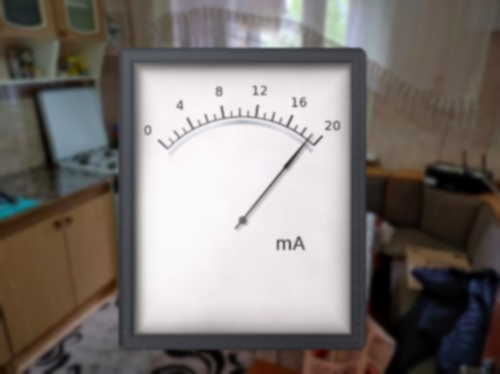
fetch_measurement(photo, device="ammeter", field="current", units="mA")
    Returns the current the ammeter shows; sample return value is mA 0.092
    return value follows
mA 19
